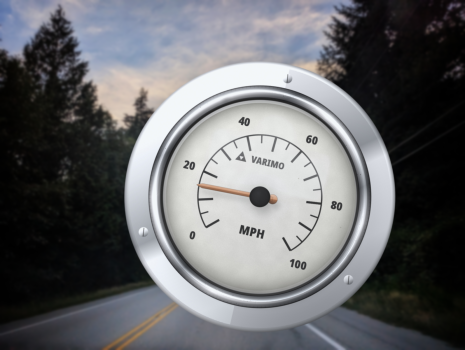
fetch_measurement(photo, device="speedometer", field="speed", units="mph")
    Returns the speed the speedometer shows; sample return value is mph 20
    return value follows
mph 15
